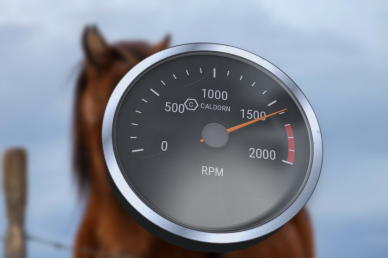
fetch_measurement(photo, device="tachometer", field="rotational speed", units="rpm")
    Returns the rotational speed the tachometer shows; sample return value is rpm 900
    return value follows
rpm 1600
